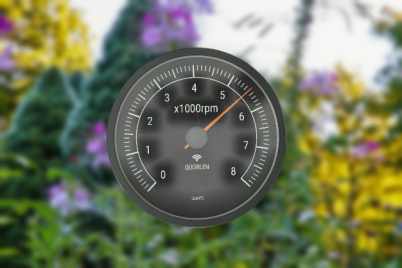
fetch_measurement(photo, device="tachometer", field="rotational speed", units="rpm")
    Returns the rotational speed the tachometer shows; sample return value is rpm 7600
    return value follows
rpm 5500
